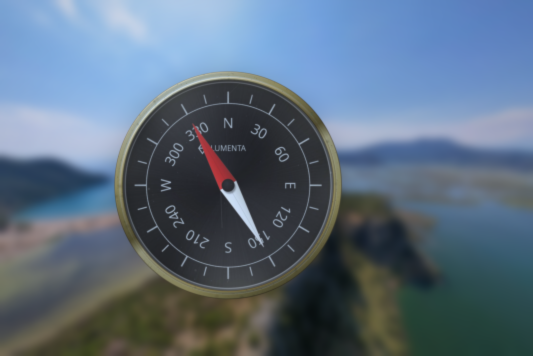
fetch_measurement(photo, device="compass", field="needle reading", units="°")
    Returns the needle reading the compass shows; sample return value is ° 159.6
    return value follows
° 330
